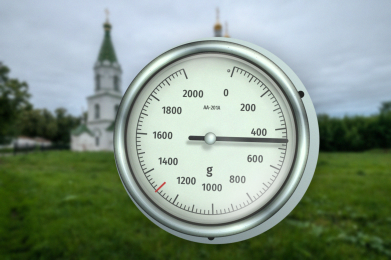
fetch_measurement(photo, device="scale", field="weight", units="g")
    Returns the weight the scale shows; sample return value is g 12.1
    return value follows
g 460
